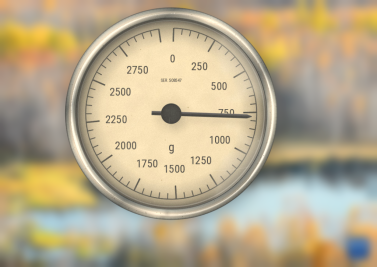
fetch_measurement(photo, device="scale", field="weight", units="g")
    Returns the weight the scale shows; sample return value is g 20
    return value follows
g 775
